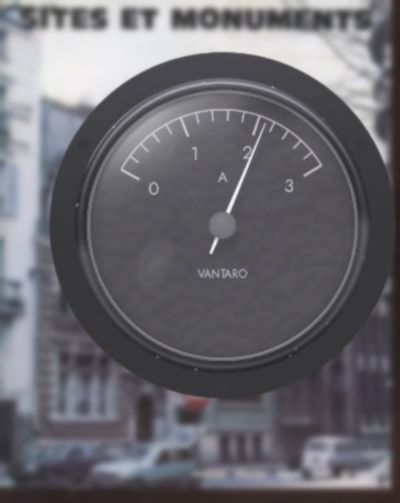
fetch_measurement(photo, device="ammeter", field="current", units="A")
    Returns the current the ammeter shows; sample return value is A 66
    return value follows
A 2.1
